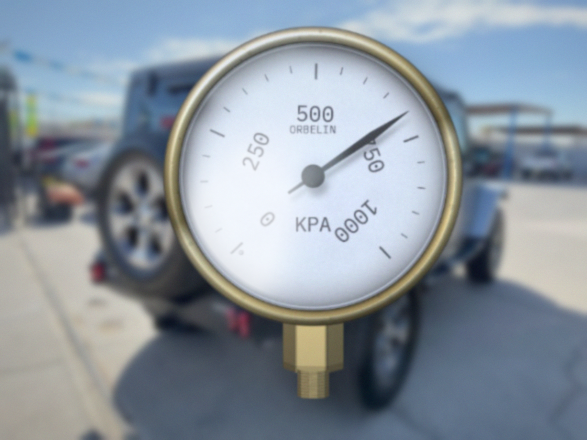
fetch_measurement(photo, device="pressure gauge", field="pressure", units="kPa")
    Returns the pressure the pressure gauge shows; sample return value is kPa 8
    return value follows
kPa 700
